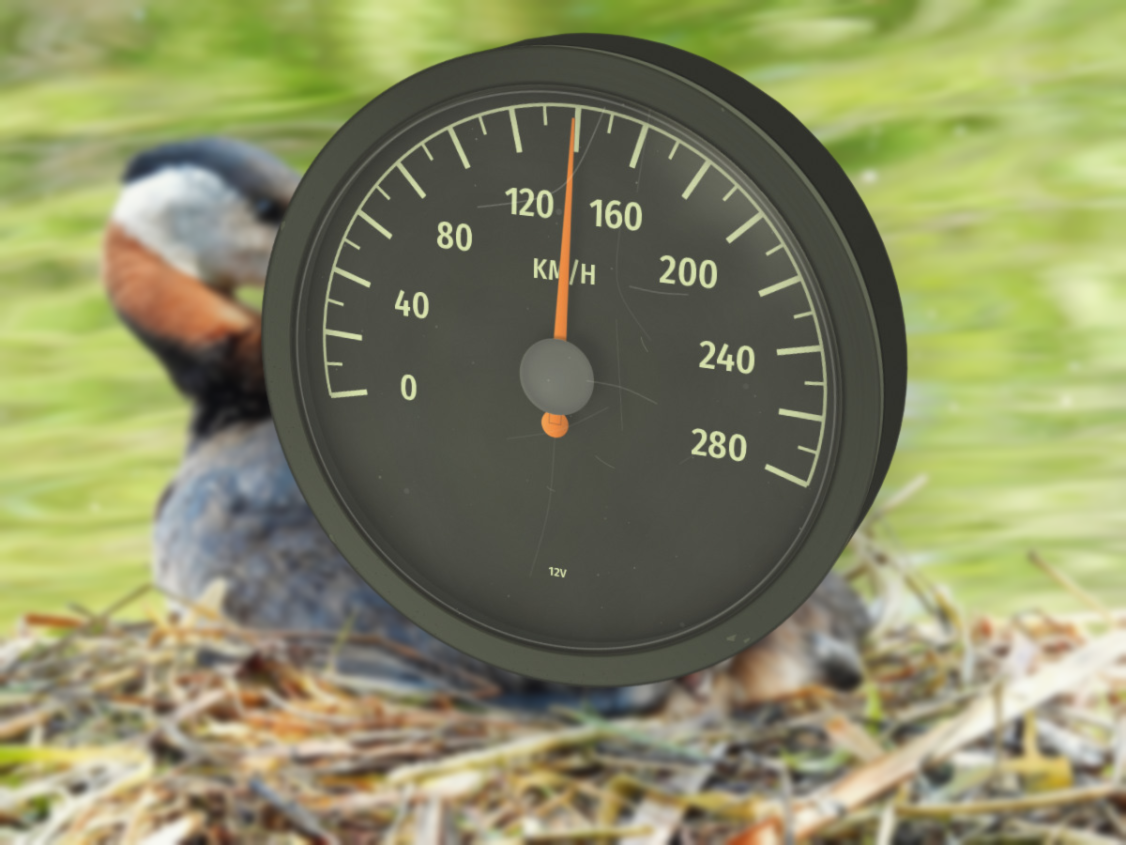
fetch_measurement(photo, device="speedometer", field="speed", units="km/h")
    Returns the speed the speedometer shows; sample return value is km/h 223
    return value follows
km/h 140
